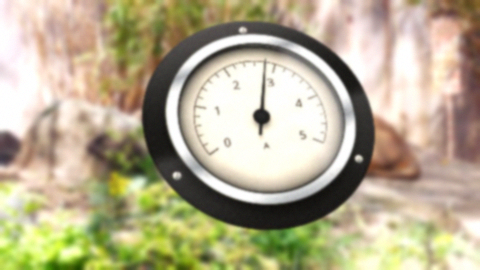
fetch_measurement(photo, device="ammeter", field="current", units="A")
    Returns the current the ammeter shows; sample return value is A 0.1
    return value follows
A 2.8
